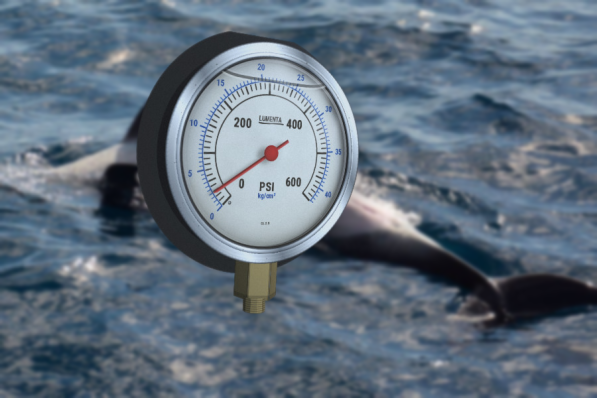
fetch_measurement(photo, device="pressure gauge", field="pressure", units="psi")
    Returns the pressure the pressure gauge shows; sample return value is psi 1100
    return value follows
psi 30
